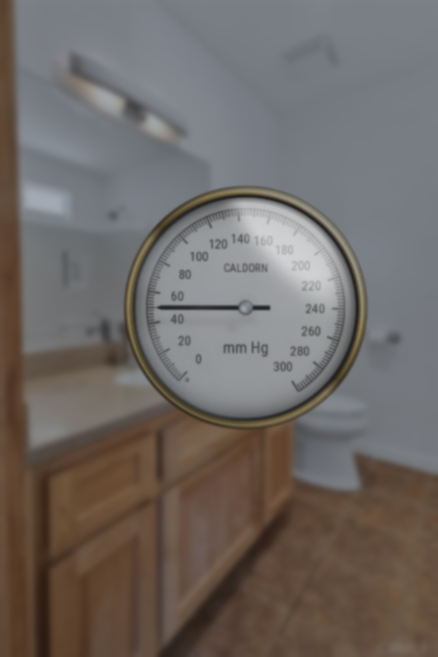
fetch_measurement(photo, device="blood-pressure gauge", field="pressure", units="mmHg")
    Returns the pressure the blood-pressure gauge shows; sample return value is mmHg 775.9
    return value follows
mmHg 50
